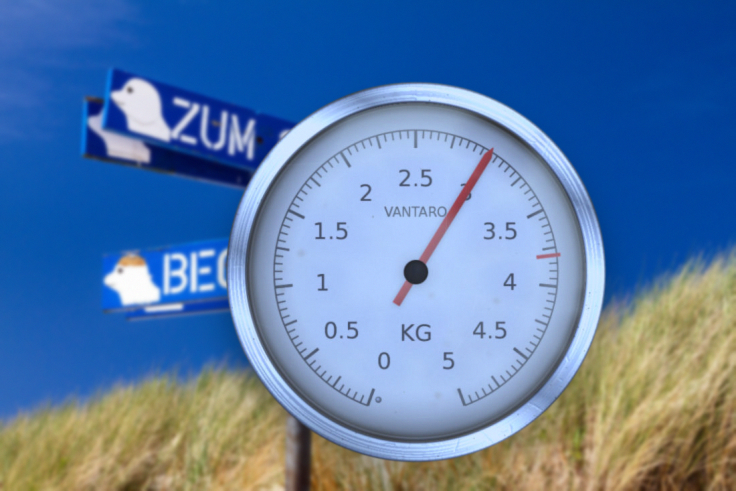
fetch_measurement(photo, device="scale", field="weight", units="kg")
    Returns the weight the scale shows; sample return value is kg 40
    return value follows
kg 3
